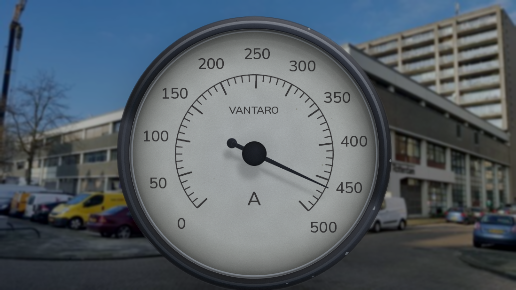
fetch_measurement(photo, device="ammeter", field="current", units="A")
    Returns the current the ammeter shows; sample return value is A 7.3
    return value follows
A 460
